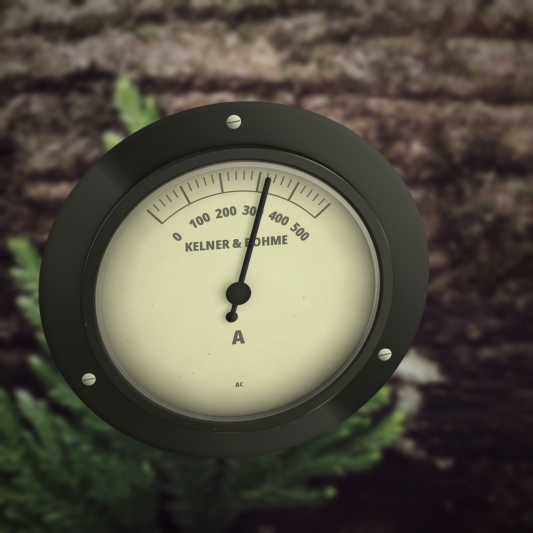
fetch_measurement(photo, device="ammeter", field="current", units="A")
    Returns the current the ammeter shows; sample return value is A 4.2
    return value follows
A 320
